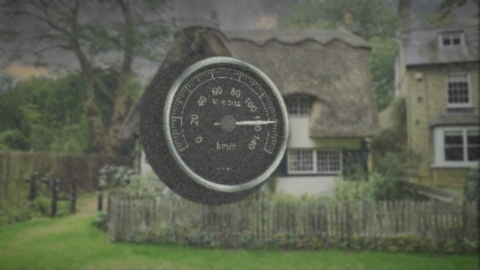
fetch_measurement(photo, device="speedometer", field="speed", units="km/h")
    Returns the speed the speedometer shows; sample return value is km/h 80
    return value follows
km/h 120
